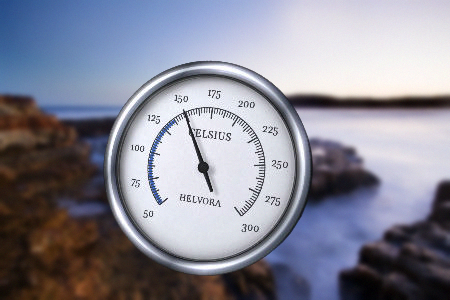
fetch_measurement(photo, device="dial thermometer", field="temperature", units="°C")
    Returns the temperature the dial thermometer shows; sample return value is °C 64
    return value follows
°C 150
